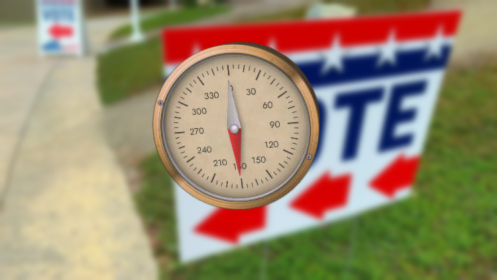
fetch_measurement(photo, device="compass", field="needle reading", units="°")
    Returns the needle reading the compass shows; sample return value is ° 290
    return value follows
° 180
